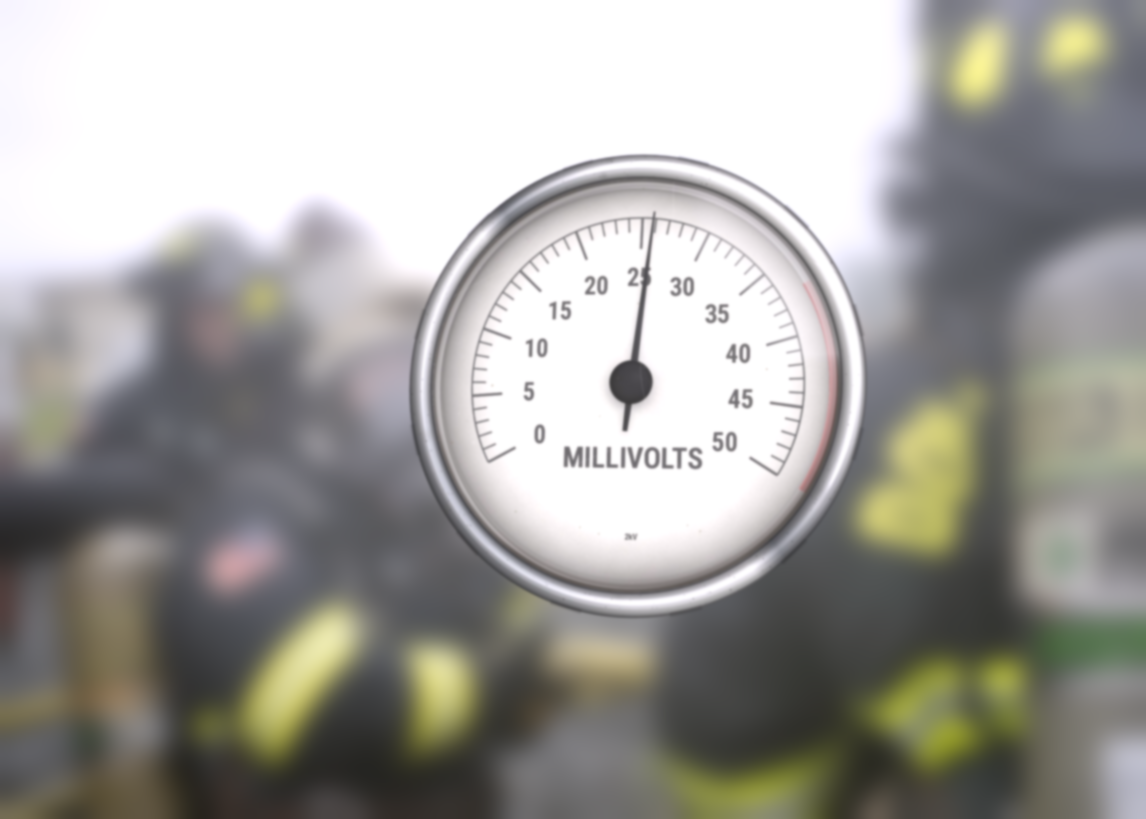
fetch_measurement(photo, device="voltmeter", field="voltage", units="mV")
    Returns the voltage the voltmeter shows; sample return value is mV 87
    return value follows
mV 26
